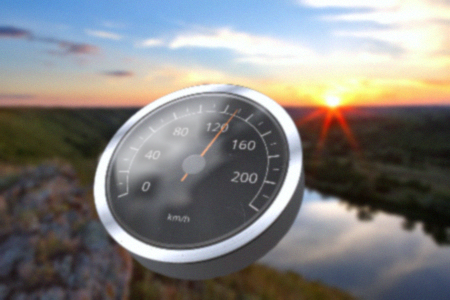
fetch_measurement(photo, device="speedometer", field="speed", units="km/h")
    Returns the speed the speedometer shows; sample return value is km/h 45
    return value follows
km/h 130
